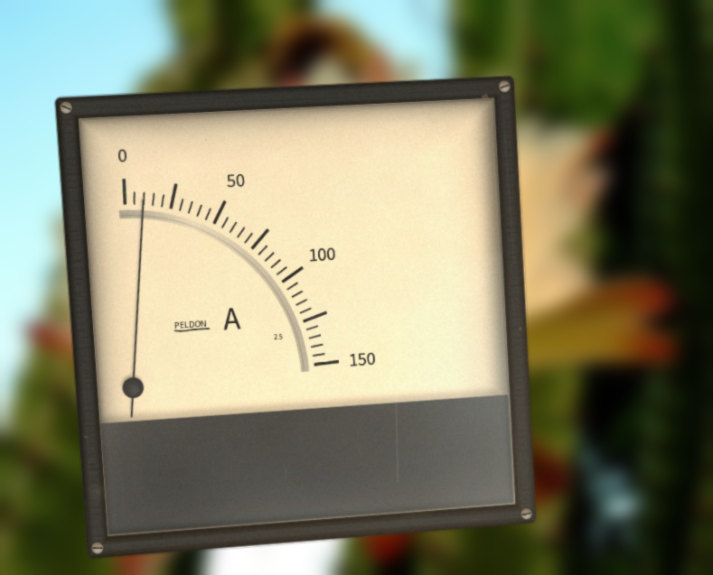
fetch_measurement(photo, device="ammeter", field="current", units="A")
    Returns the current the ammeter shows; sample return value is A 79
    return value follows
A 10
